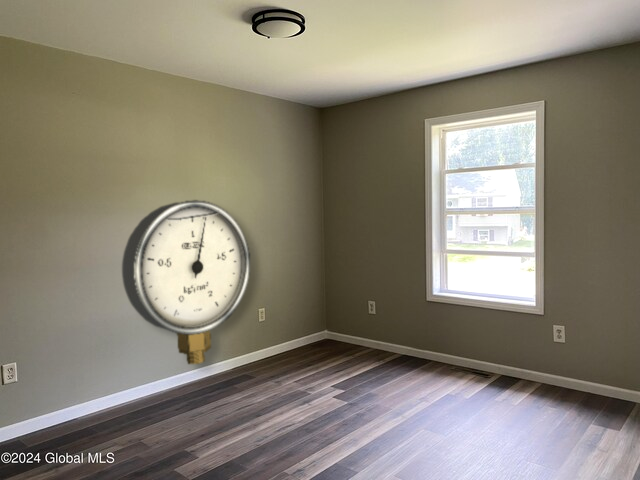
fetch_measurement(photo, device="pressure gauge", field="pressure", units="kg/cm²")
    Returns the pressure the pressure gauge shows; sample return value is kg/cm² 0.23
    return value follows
kg/cm² 1.1
